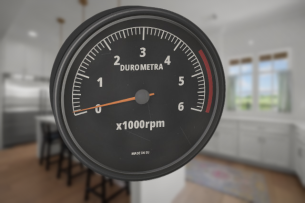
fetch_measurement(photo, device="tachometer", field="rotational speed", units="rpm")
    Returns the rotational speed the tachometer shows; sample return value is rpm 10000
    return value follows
rpm 100
